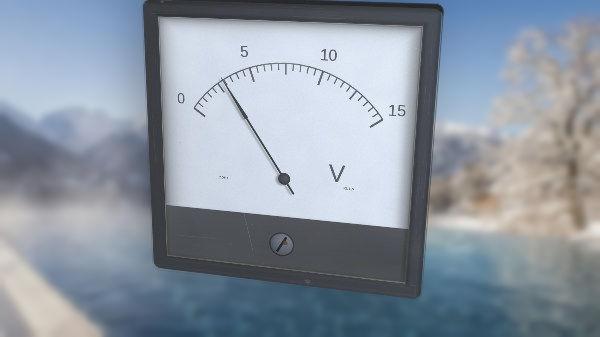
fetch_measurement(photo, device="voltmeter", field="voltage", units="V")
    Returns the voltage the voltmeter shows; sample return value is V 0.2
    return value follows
V 3
